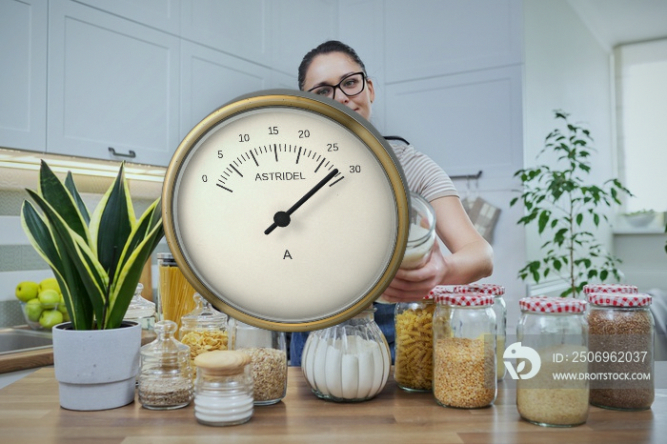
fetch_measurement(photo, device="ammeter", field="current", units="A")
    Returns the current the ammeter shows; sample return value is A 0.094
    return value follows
A 28
